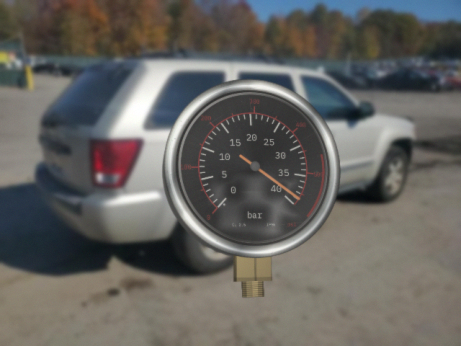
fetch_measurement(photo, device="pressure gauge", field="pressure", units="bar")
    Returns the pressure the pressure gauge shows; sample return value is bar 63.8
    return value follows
bar 39
